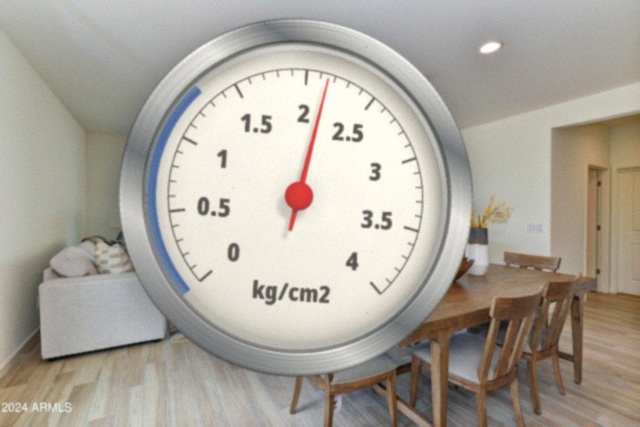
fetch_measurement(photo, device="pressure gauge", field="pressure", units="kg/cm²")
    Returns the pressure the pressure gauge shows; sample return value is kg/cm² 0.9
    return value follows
kg/cm² 2.15
